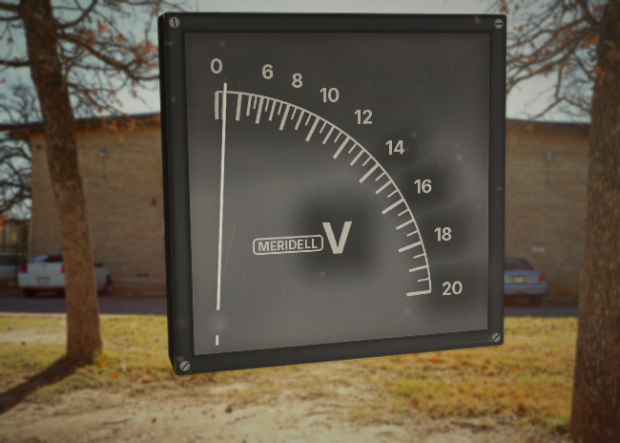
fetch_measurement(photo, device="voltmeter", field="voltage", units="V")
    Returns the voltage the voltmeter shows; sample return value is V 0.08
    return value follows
V 2
